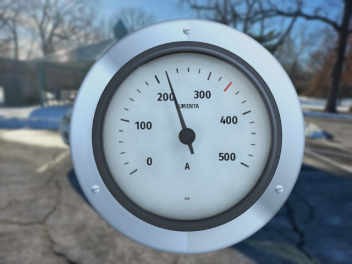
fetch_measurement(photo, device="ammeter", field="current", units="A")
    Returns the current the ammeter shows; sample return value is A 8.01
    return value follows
A 220
